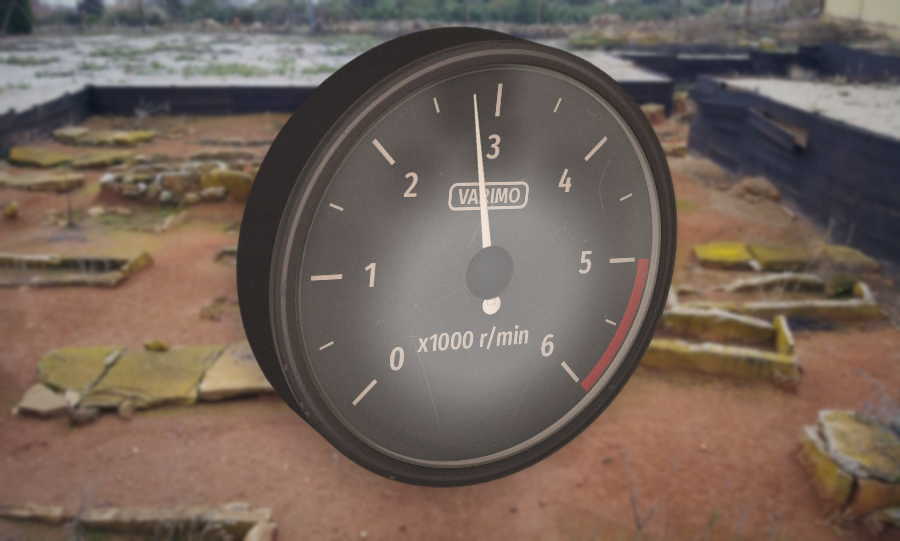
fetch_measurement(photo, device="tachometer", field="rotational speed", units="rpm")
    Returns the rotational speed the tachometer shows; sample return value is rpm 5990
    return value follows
rpm 2750
